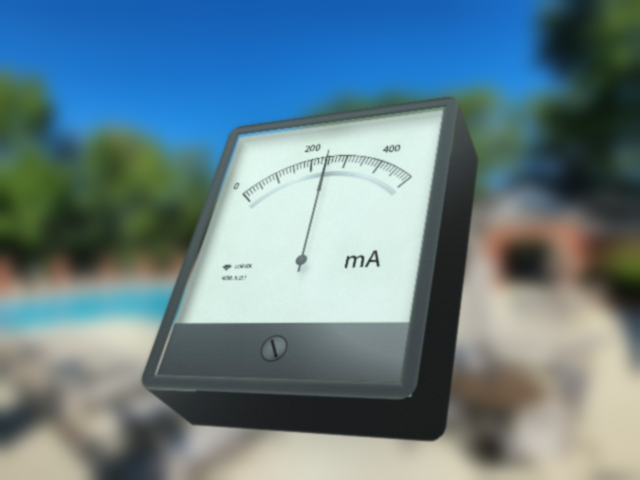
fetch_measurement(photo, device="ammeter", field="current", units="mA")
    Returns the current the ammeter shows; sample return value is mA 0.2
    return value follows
mA 250
